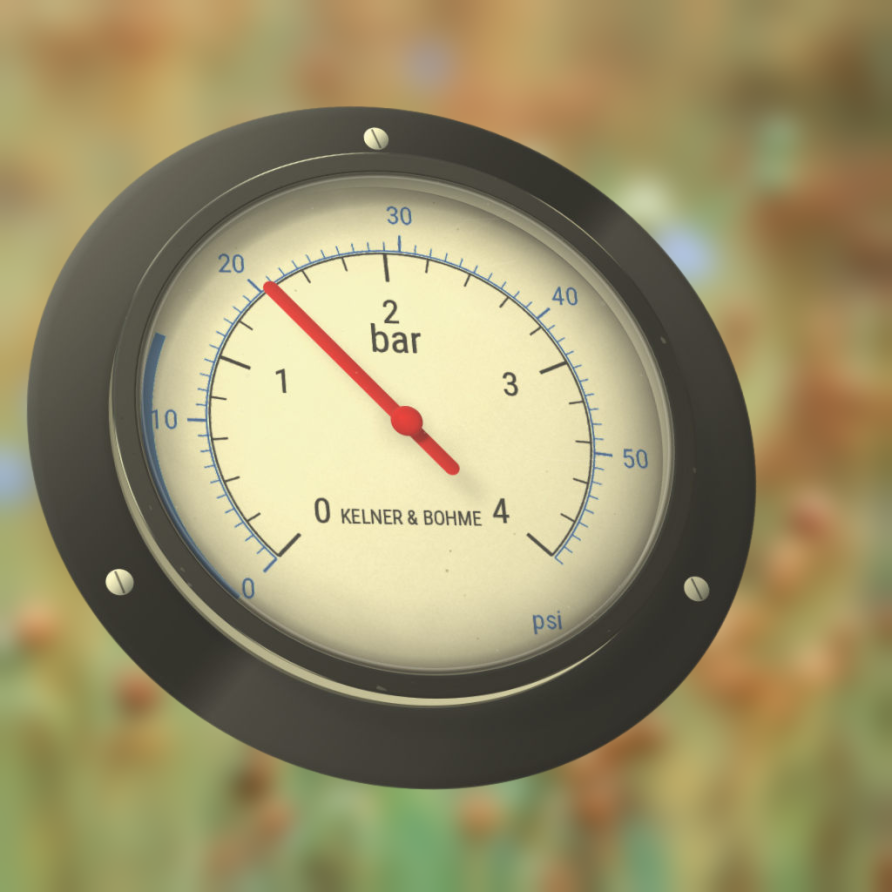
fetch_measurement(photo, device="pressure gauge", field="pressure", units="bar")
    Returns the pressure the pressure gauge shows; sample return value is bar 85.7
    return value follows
bar 1.4
